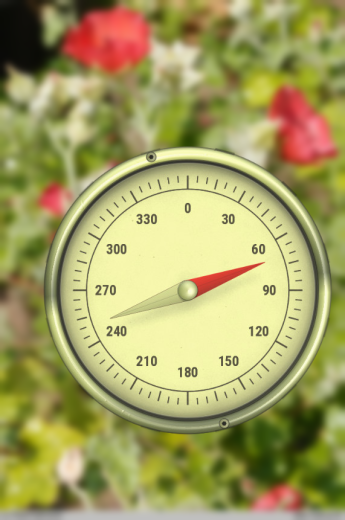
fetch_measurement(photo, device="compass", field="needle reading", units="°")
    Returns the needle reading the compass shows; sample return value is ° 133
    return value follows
° 70
